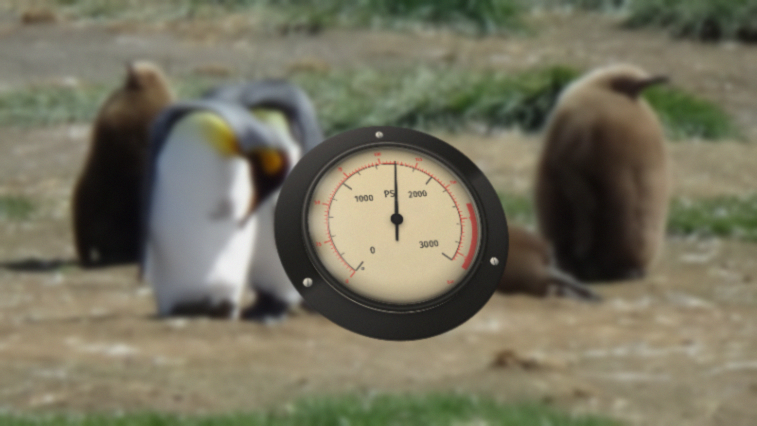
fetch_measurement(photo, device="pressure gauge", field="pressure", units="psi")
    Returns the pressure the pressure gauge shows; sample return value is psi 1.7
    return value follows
psi 1600
